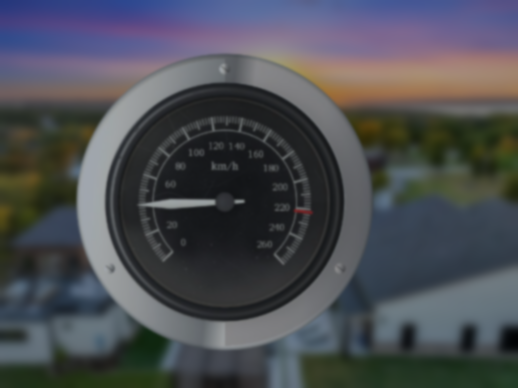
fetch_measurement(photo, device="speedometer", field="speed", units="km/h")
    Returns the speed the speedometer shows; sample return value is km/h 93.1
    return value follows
km/h 40
